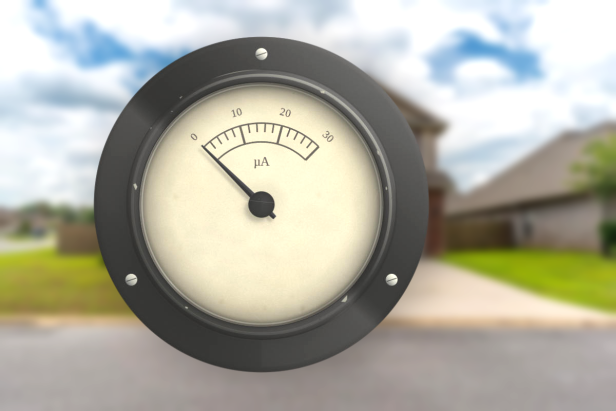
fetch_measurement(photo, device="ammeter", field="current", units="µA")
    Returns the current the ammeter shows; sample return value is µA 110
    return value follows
µA 0
